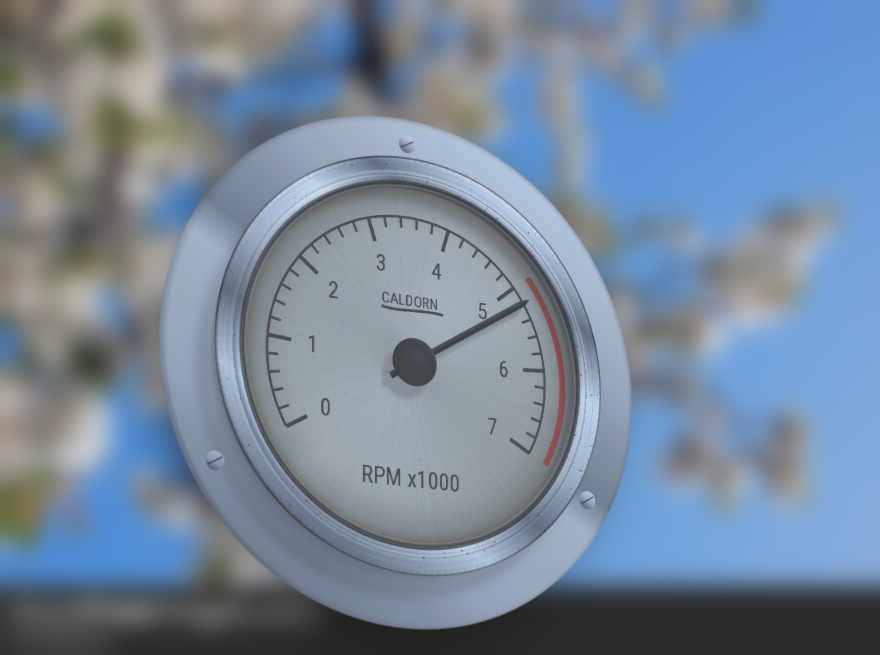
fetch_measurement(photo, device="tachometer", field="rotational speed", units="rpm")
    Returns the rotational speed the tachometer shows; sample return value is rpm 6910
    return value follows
rpm 5200
